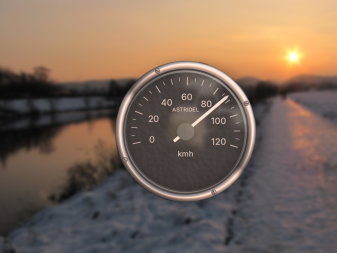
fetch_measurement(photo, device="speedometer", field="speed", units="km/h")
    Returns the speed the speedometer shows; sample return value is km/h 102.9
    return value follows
km/h 87.5
